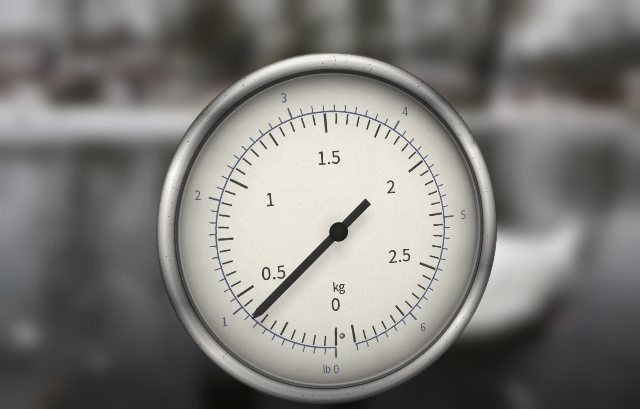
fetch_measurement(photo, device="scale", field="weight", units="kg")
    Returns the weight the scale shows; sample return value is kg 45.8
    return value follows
kg 0.4
